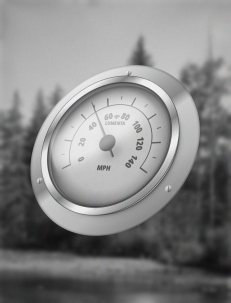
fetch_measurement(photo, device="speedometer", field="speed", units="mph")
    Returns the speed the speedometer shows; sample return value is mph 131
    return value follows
mph 50
